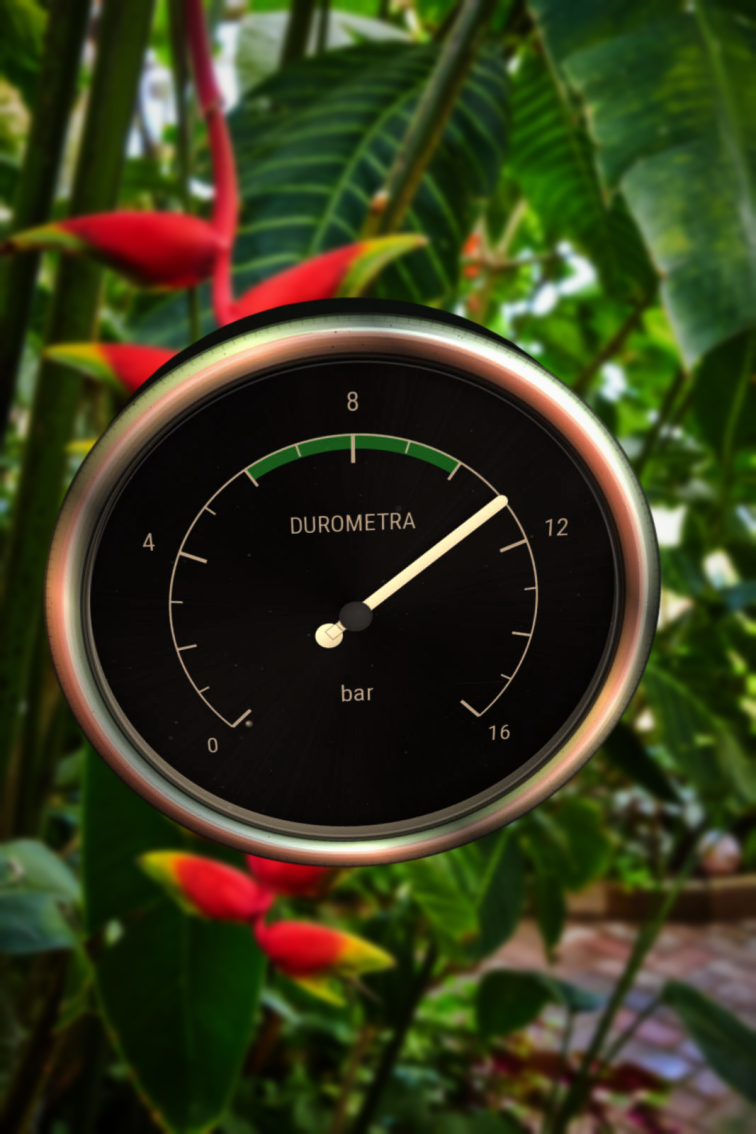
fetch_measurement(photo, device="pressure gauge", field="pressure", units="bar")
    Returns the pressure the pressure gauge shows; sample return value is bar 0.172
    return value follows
bar 11
